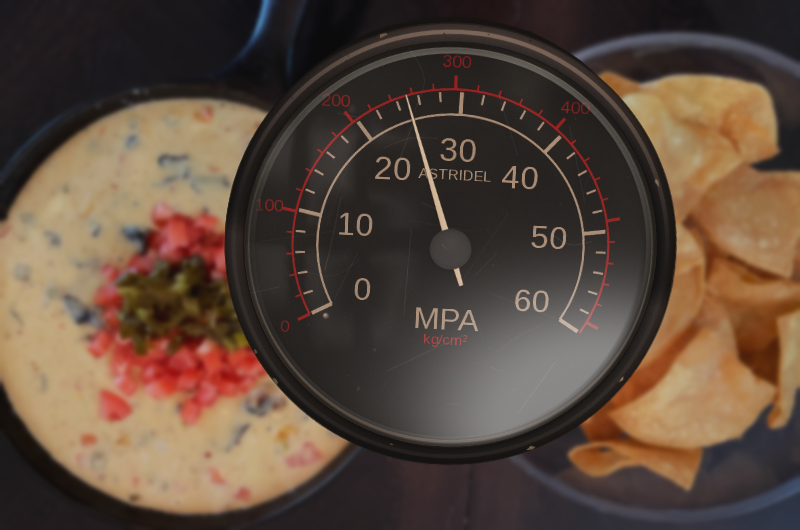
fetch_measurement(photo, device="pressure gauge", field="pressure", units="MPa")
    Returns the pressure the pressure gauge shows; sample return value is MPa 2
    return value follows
MPa 25
